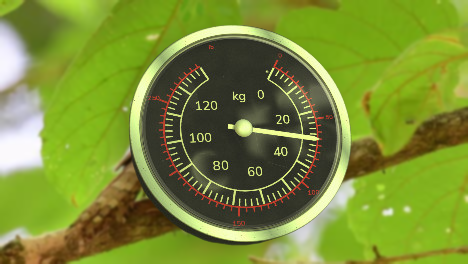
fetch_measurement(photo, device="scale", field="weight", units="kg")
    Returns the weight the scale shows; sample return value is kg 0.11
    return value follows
kg 30
